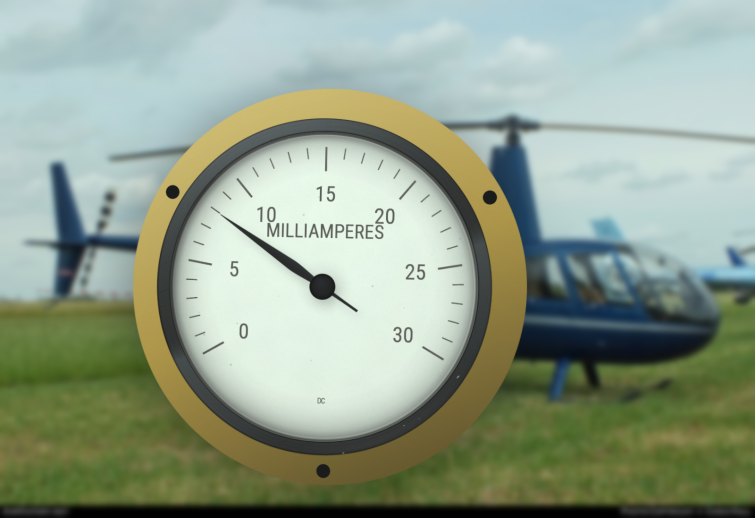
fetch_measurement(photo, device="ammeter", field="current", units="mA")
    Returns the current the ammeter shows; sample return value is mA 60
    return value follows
mA 8
